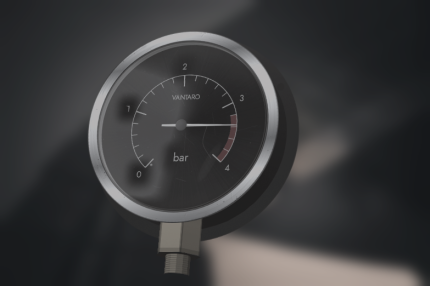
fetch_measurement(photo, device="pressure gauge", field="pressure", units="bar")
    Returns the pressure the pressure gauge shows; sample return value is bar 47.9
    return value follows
bar 3.4
